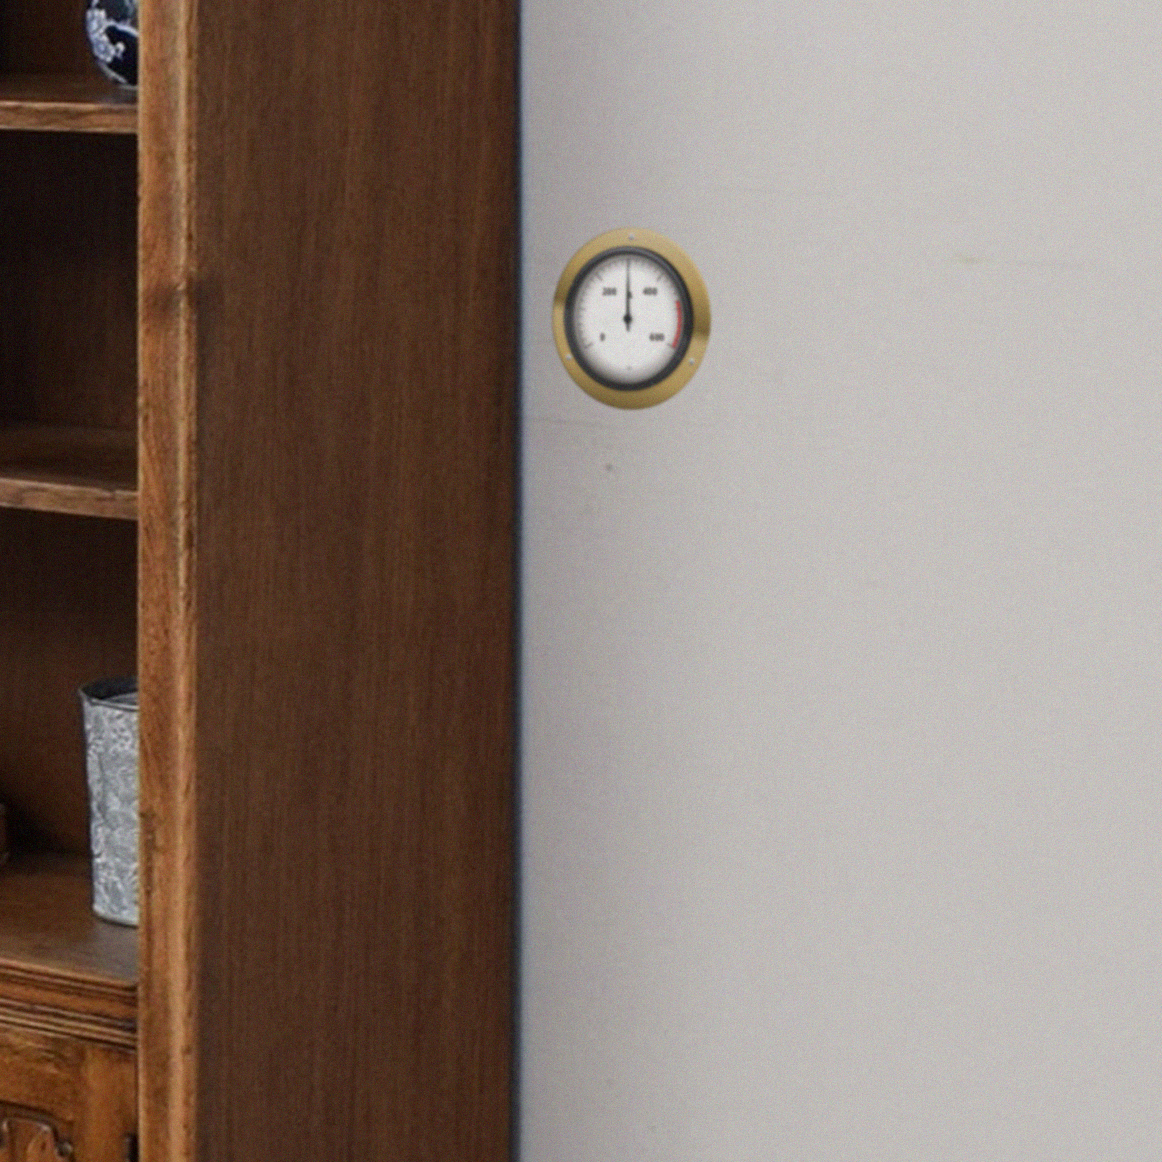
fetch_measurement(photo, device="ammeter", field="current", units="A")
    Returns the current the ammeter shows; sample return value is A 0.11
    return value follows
A 300
